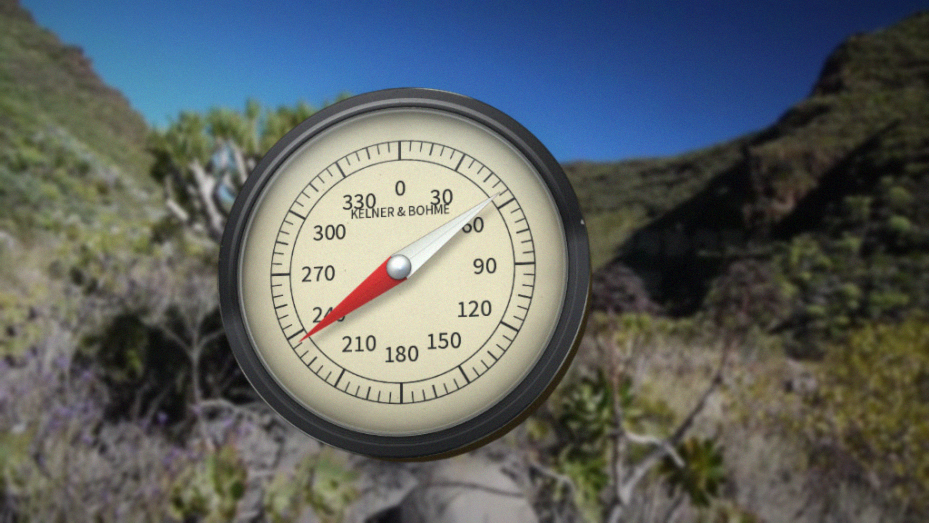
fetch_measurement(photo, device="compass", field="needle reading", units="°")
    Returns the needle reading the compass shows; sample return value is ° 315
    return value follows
° 235
